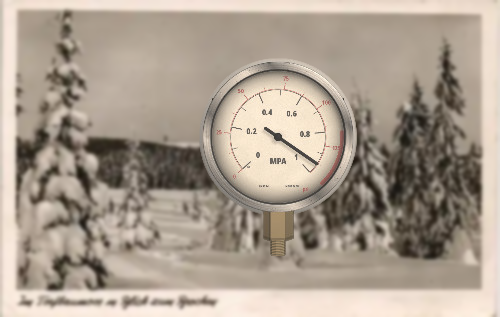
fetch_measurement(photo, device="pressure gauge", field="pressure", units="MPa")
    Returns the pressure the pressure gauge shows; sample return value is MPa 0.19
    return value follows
MPa 0.95
